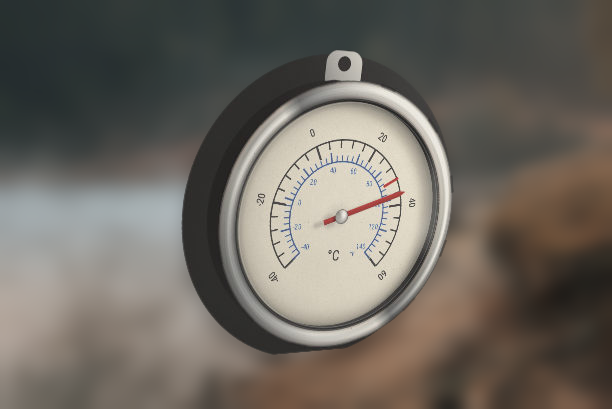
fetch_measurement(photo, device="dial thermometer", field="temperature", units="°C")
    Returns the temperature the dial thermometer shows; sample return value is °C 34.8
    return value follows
°C 36
